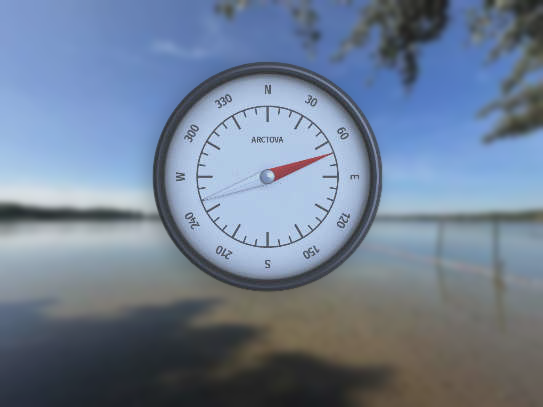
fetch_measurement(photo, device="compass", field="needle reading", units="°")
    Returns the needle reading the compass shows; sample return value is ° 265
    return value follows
° 70
